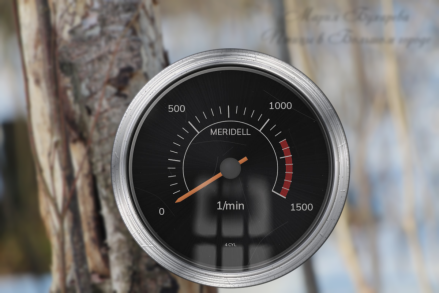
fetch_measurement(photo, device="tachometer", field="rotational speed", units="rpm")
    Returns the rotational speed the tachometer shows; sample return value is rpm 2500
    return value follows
rpm 0
